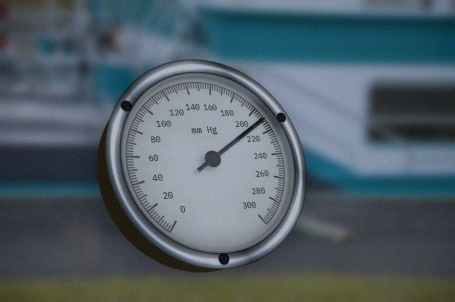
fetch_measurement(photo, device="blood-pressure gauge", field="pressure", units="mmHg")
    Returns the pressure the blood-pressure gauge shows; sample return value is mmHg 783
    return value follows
mmHg 210
